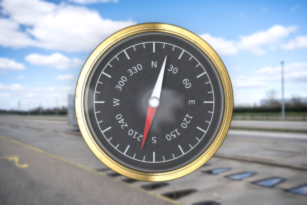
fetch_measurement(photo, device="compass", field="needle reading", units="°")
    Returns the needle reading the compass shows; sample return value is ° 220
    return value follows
° 195
